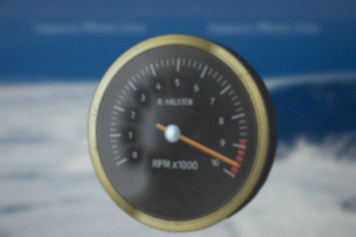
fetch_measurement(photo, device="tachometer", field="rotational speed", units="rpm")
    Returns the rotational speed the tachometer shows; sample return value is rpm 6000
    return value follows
rpm 9600
